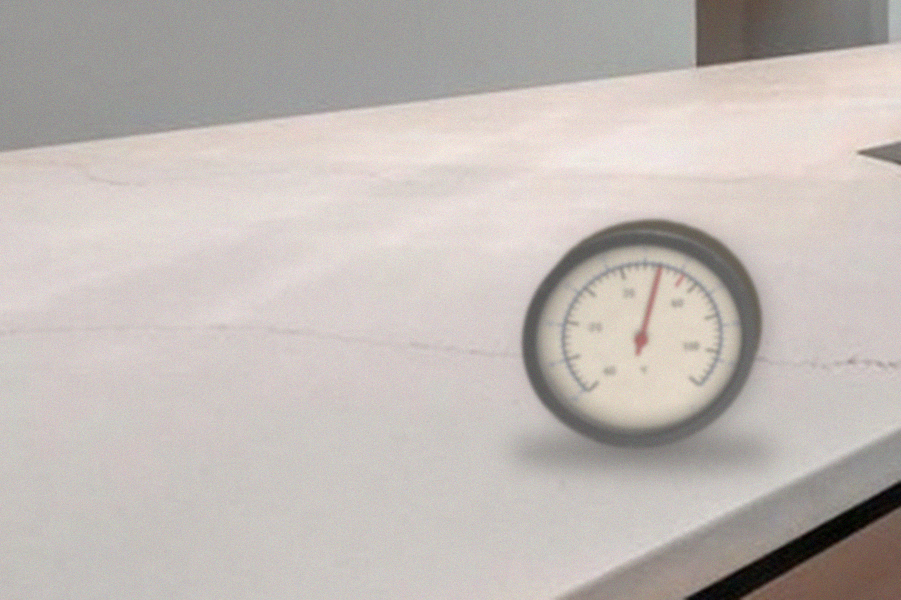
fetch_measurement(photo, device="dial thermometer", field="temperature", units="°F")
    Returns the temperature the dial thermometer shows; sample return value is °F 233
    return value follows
°F 40
